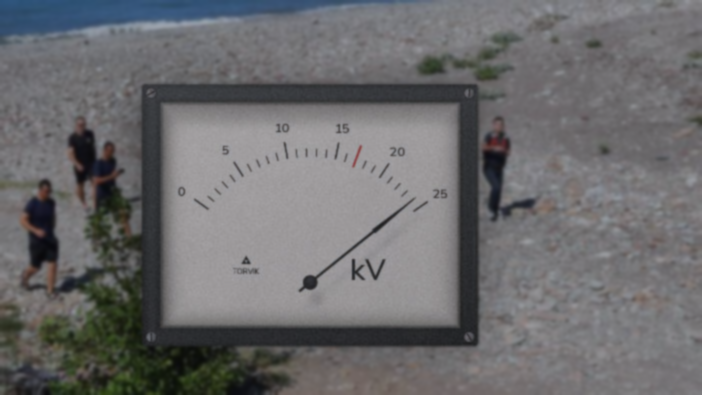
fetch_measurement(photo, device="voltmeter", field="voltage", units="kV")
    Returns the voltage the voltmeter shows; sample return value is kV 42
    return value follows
kV 24
